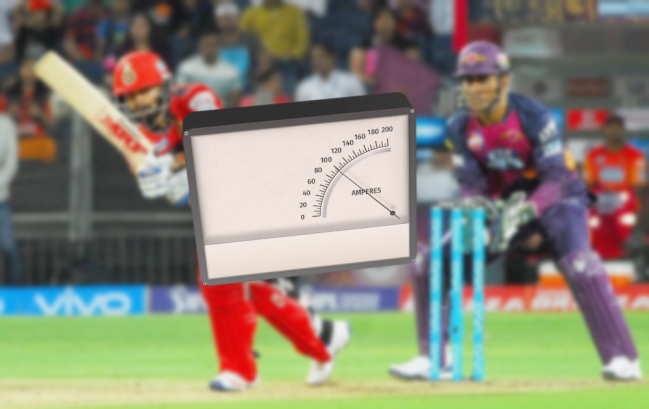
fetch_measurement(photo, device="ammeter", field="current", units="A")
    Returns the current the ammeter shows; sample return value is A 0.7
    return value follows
A 100
